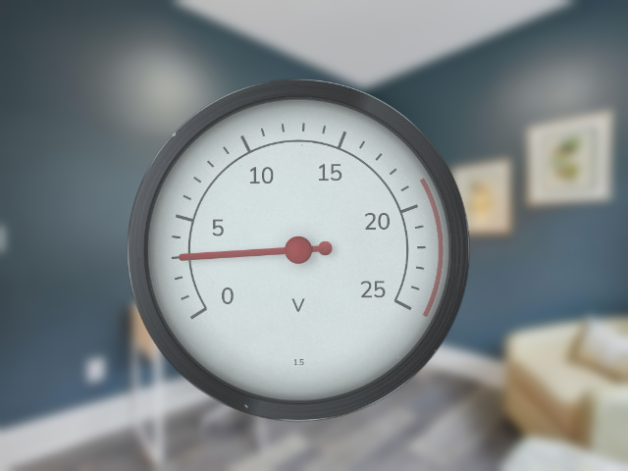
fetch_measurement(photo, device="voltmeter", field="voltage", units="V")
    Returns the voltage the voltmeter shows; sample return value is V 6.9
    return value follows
V 3
